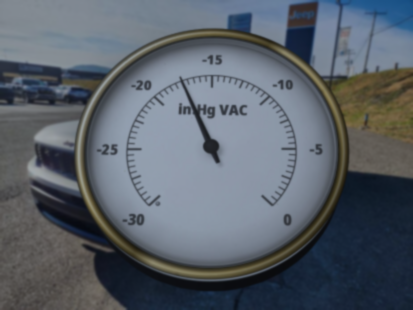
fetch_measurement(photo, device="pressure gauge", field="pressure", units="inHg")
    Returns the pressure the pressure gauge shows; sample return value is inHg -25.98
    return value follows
inHg -17.5
